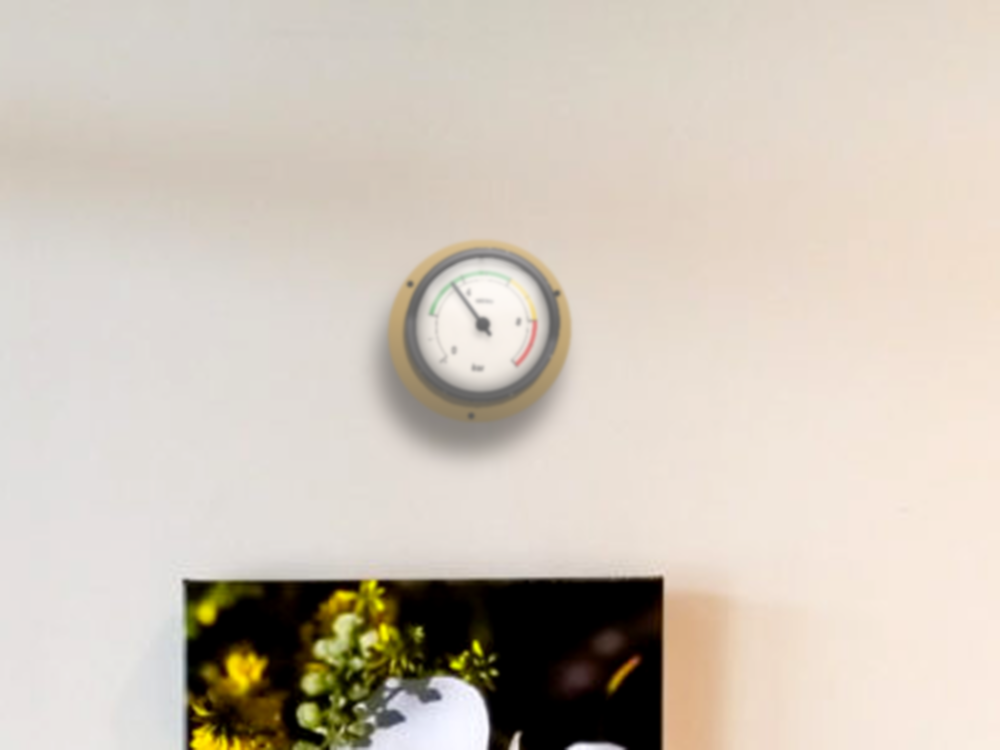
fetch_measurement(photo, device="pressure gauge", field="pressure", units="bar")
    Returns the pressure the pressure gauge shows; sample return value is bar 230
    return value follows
bar 3.5
